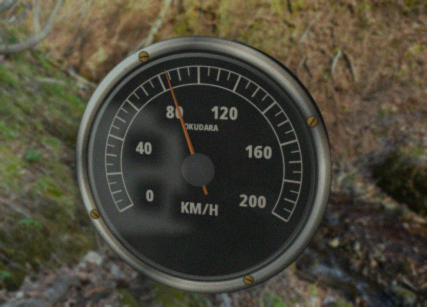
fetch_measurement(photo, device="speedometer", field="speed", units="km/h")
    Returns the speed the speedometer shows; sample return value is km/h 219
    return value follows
km/h 85
